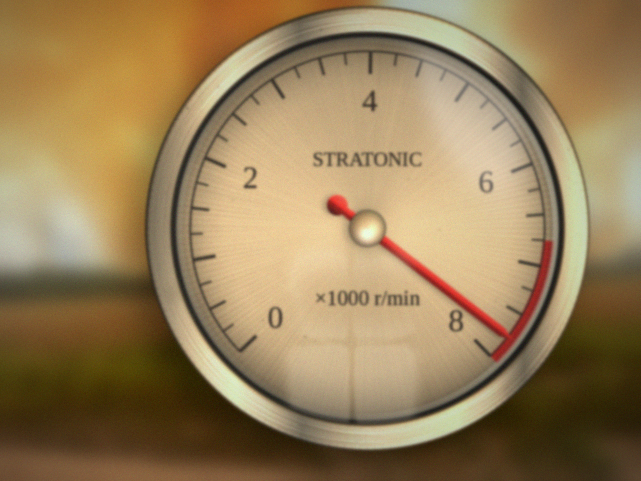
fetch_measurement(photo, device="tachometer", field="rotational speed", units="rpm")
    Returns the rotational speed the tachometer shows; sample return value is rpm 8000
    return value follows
rpm 7750
